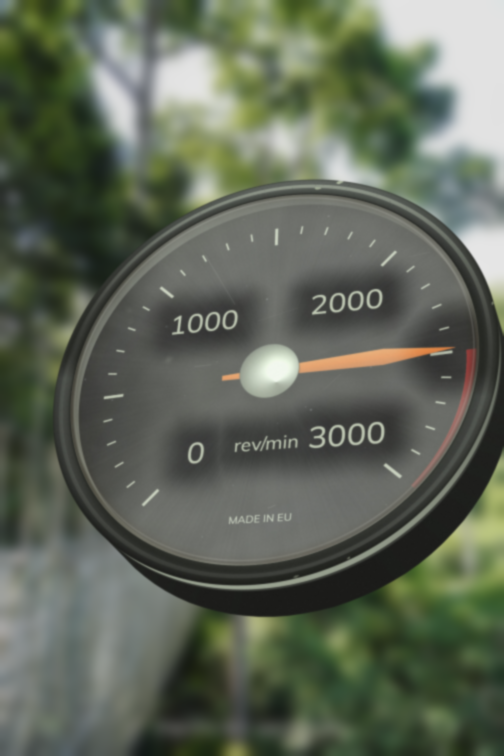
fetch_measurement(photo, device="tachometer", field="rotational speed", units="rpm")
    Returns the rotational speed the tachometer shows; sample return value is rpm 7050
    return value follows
rpm 2500
